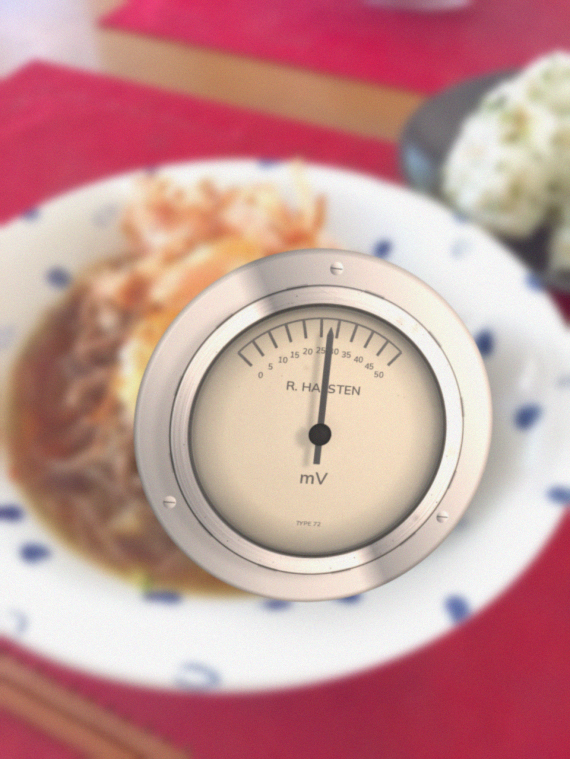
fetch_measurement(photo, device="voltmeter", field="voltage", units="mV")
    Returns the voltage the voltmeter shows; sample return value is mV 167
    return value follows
mV 27.5
